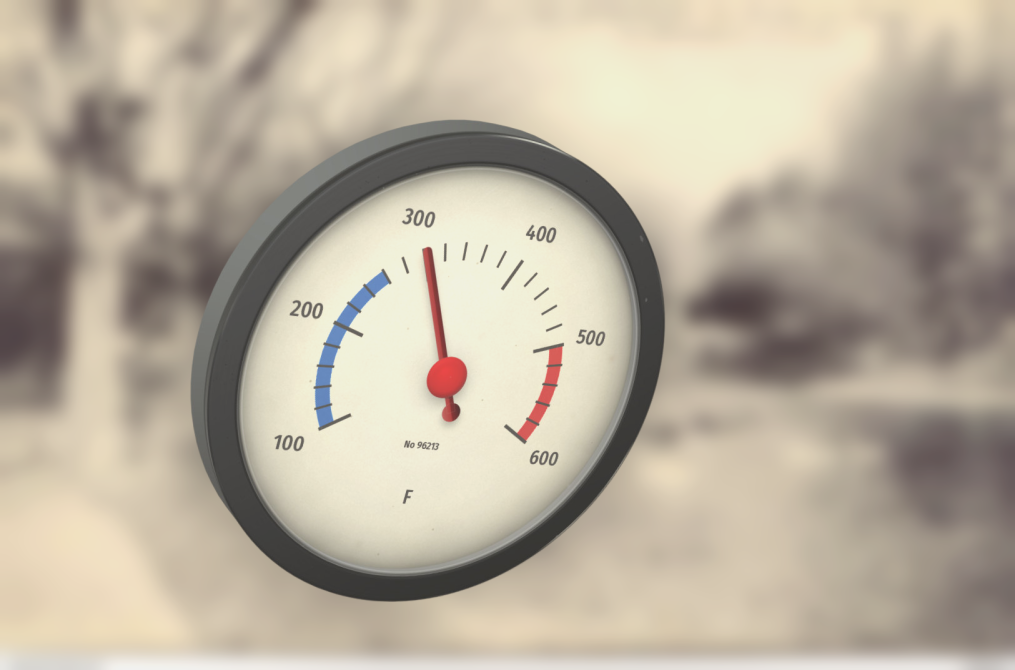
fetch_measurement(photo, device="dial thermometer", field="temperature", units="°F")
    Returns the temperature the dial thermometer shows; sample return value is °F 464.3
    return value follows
°F 300
